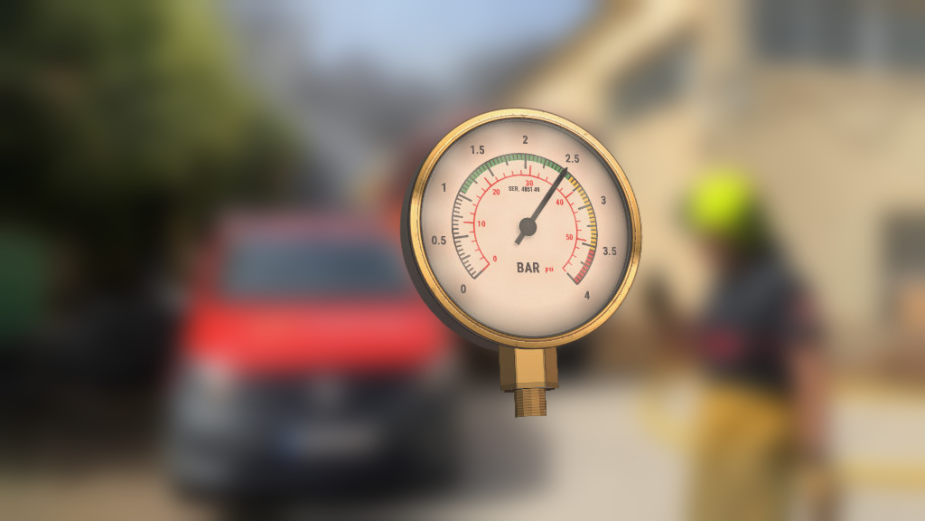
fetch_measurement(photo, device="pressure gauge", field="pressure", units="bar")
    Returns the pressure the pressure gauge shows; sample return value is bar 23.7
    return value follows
bar 2.5
